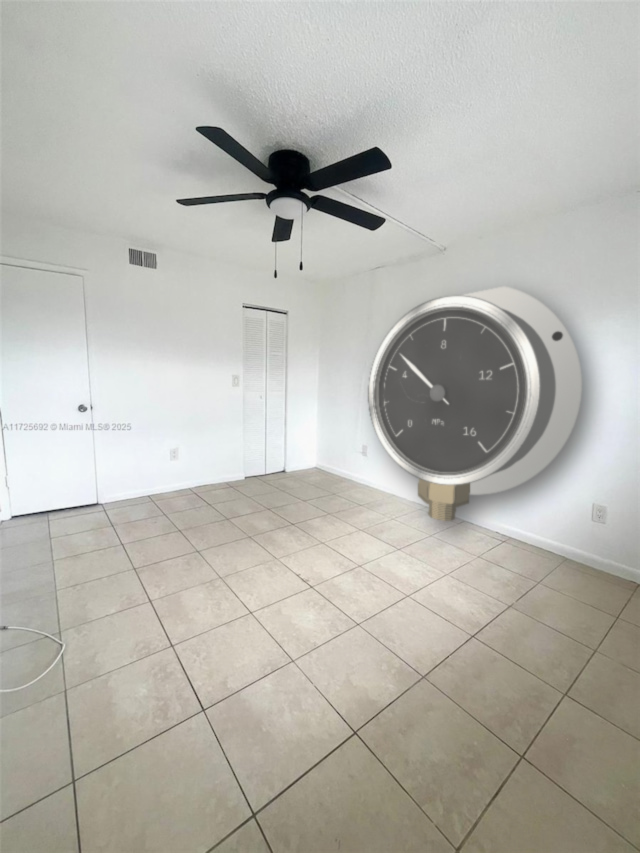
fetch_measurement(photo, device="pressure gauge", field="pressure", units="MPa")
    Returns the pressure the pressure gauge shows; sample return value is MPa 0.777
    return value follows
MPa 5
